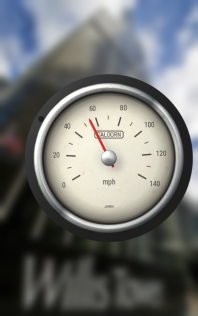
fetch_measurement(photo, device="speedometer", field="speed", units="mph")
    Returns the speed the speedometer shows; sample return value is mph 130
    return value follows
mph 55
